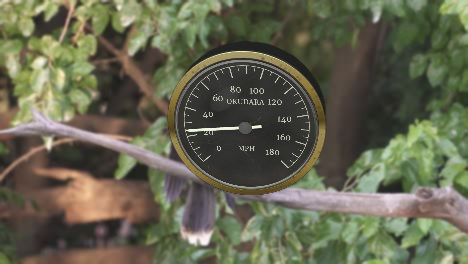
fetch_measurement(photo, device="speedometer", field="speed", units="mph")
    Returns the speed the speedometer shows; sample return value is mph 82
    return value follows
mph 25
